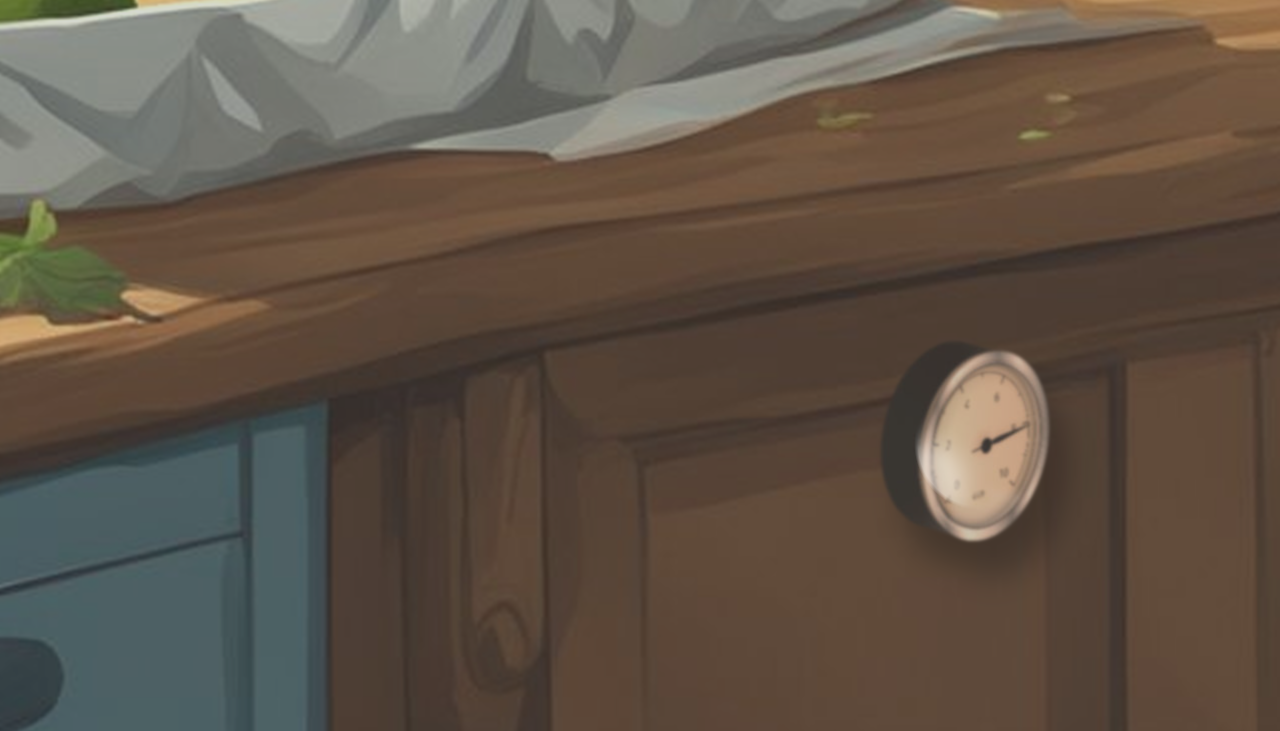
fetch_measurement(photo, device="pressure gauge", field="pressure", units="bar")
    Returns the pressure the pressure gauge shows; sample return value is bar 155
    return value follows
bar 8
